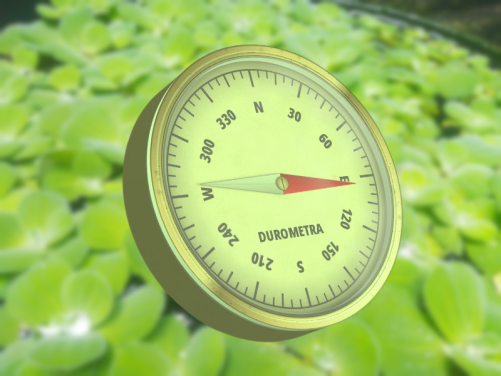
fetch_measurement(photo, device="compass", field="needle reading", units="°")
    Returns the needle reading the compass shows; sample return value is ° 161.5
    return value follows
° 95
